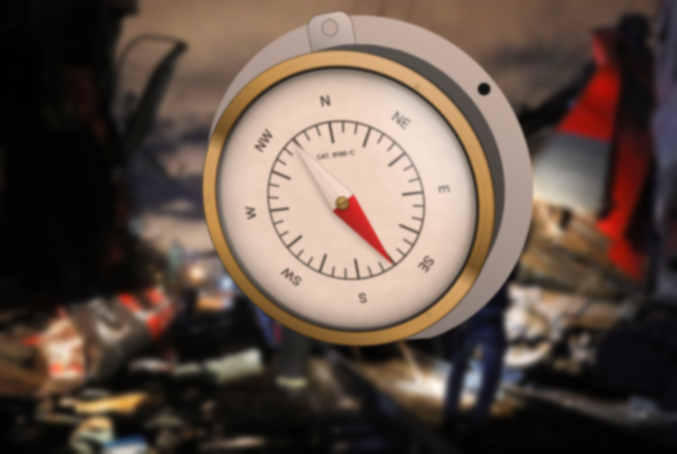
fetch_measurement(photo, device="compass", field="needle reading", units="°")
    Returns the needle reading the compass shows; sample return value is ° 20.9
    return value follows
° 150
